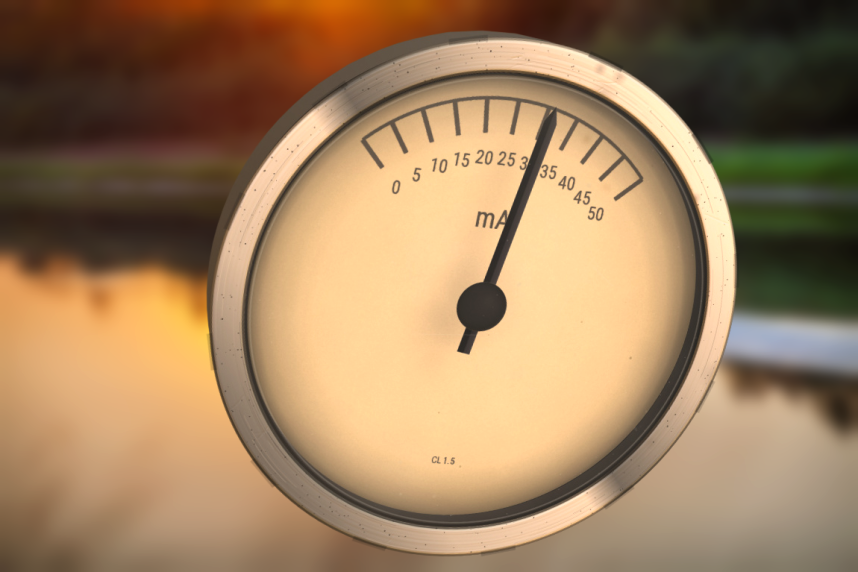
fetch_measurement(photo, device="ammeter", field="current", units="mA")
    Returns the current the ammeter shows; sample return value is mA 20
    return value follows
mA 30
